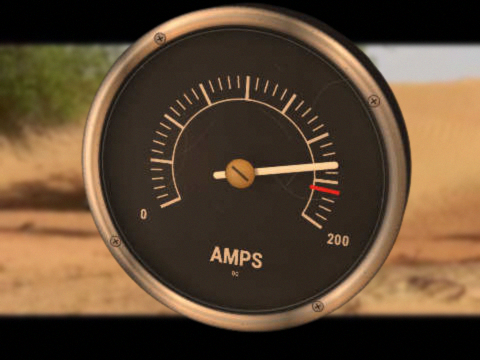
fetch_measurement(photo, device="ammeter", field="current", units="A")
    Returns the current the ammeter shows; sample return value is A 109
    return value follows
A 165
